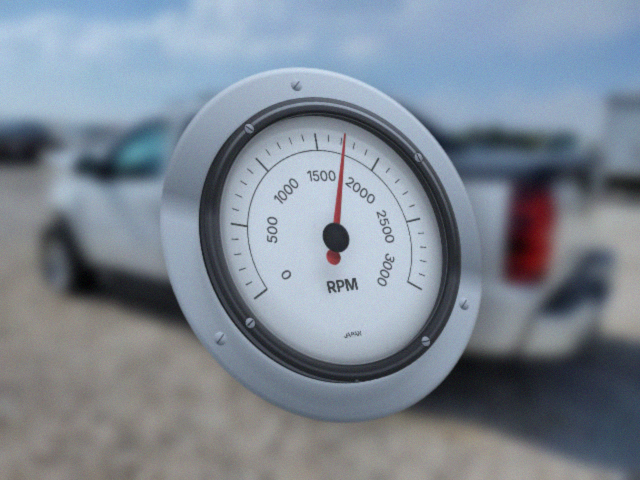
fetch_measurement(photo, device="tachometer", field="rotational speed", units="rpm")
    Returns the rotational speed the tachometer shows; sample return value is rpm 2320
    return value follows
rpm 1700
